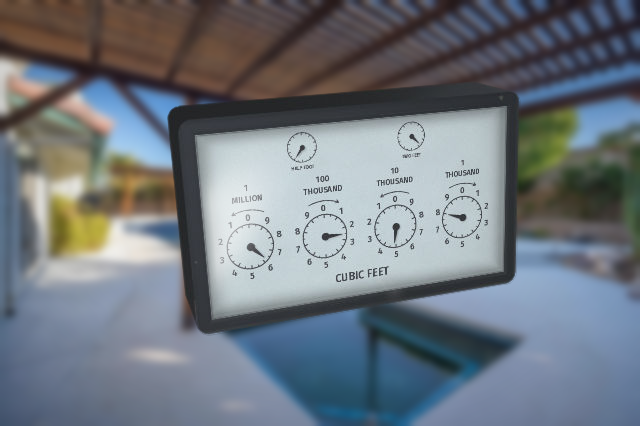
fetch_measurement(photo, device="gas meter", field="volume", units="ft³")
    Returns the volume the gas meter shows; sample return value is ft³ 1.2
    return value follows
ft³ 624800
